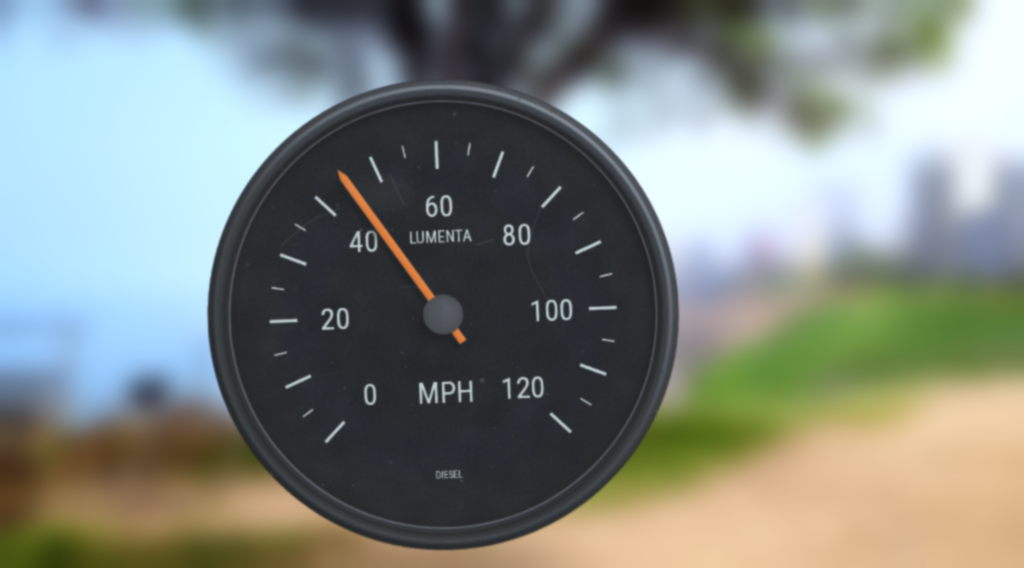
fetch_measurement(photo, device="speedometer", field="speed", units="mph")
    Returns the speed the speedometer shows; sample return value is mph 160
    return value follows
mph 45
